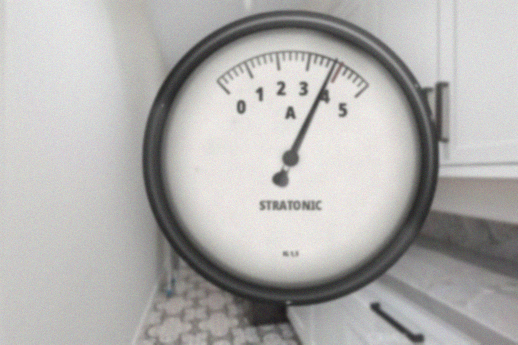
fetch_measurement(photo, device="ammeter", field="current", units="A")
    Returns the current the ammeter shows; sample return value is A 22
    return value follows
A 3.8
